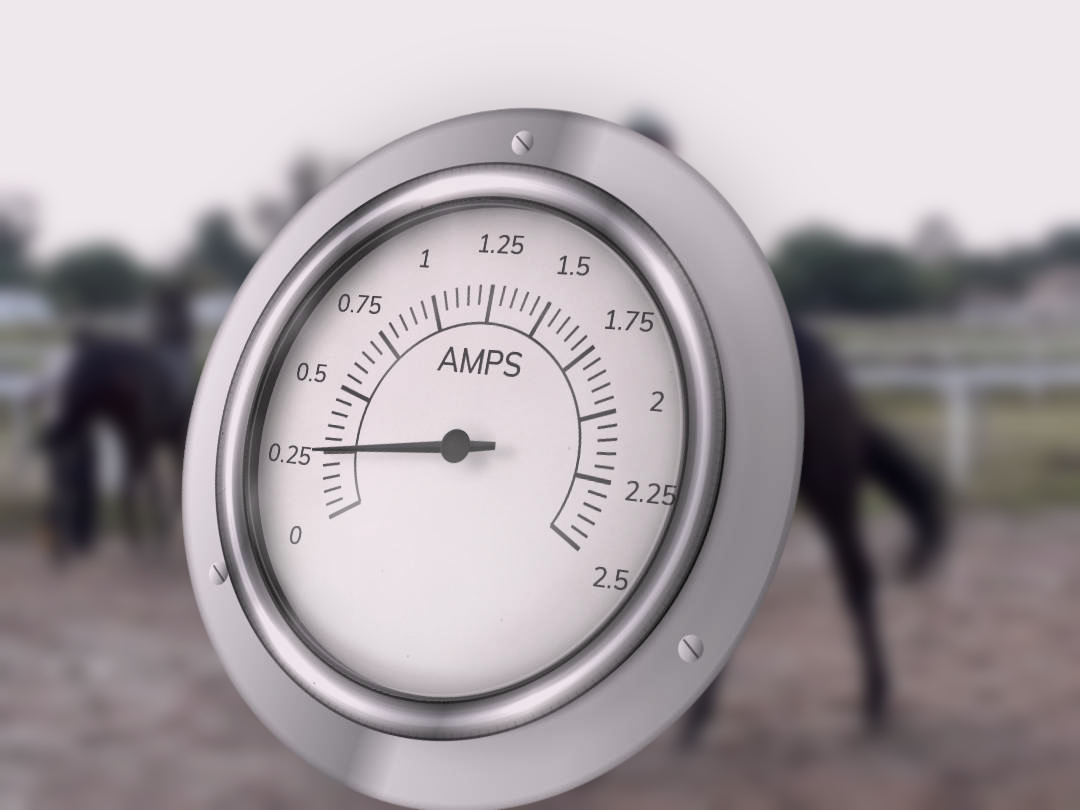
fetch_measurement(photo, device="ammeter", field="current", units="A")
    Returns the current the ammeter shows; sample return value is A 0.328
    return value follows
A 0.25
